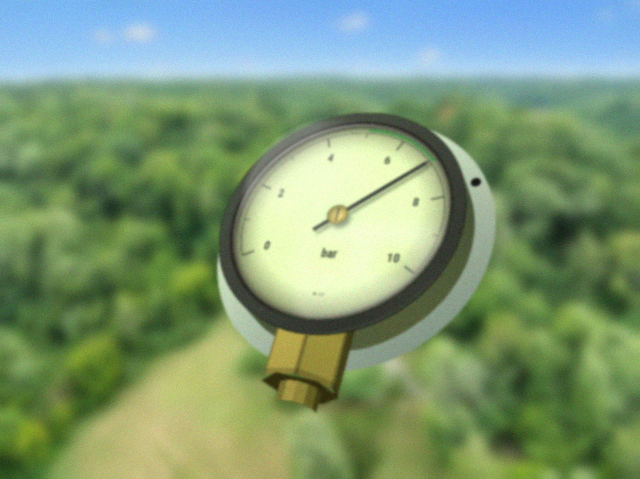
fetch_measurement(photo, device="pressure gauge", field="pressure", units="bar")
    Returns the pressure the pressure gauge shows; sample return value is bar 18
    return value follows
bar 7
